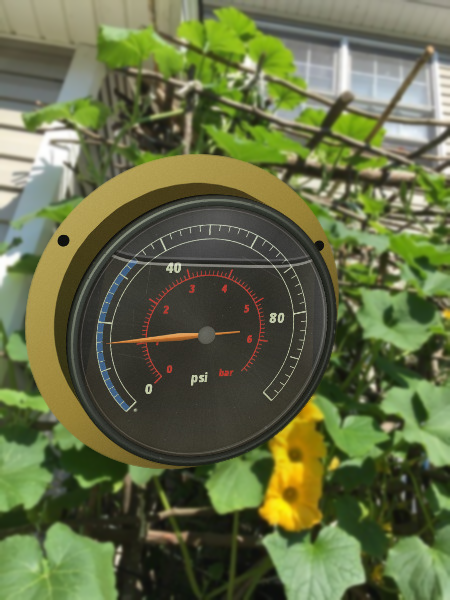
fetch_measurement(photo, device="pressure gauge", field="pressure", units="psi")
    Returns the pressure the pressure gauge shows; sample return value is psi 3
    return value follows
psi 16
